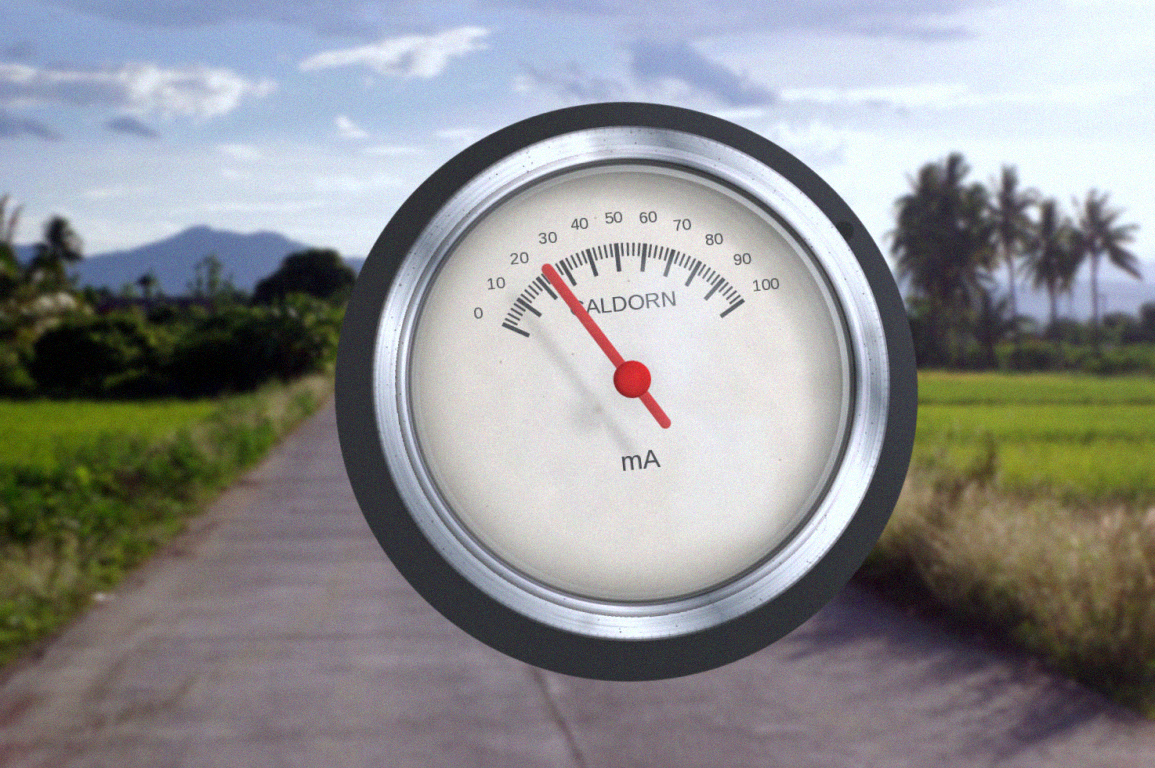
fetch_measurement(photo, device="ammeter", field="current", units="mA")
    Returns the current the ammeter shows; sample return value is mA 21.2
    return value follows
mA 24
